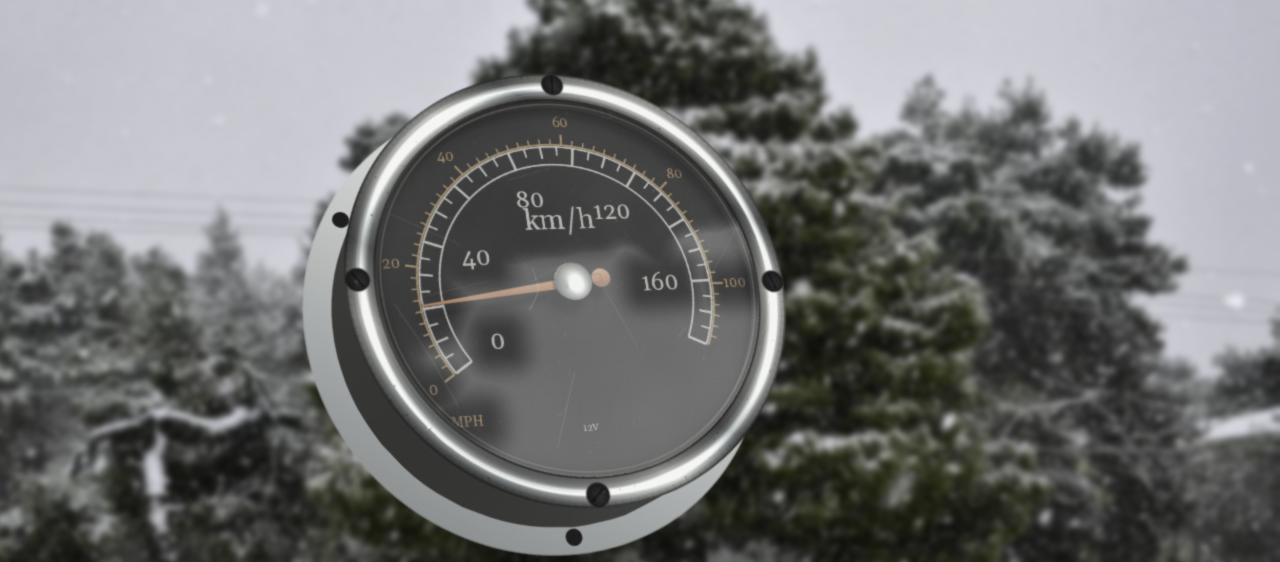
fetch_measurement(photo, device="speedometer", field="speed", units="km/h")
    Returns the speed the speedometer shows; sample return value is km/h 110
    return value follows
km/h 20
